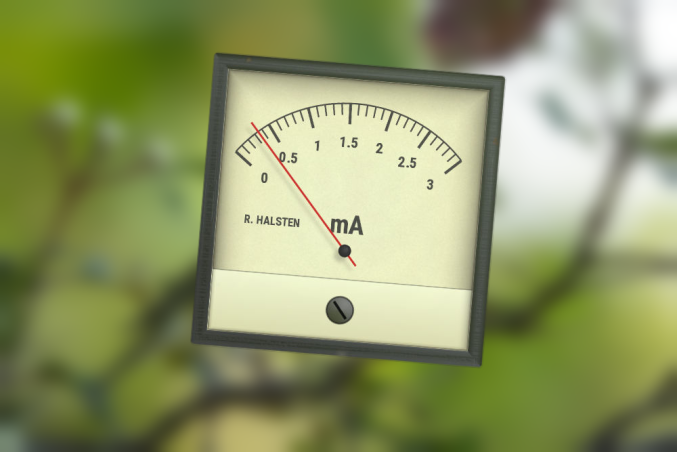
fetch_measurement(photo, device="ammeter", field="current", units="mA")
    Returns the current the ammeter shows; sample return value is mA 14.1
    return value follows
mA 0.35
